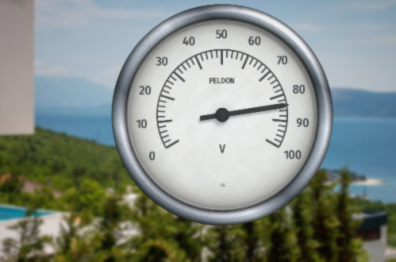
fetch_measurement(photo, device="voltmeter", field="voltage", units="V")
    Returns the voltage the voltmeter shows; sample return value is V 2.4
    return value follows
V 84
